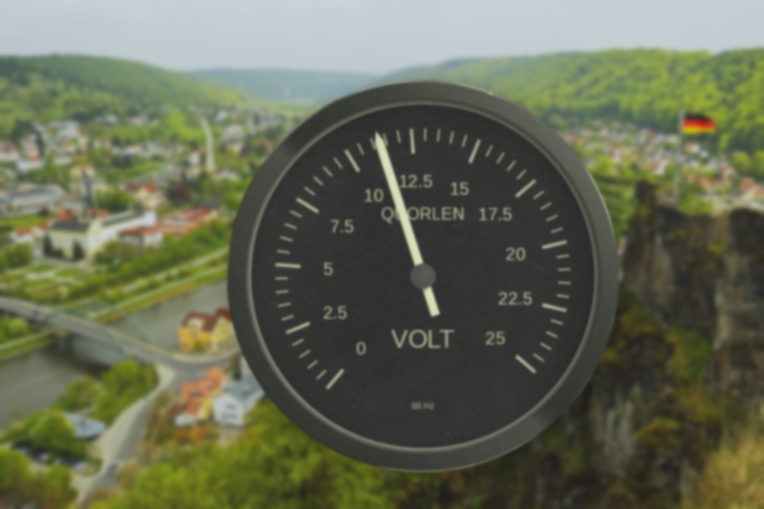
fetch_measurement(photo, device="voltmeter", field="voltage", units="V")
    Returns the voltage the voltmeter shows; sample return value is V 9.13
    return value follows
V 11.25
